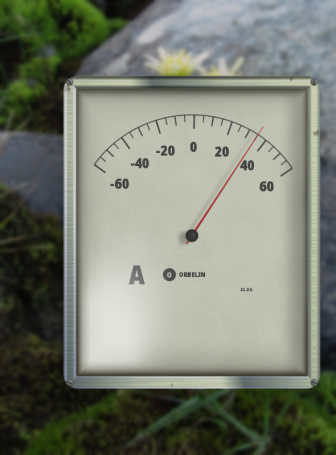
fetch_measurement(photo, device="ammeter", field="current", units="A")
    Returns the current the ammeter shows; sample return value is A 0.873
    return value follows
A 35
